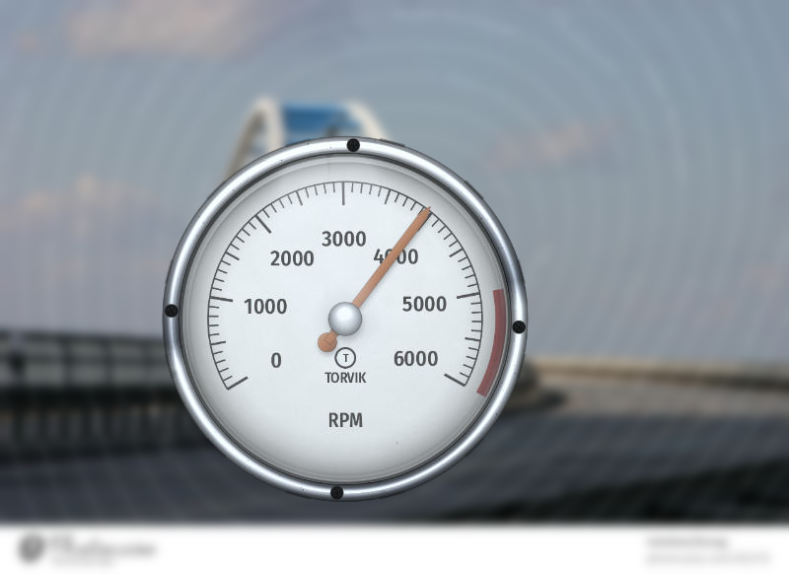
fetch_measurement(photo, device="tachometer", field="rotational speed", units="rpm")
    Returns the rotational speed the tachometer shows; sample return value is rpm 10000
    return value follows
rpm 3950
